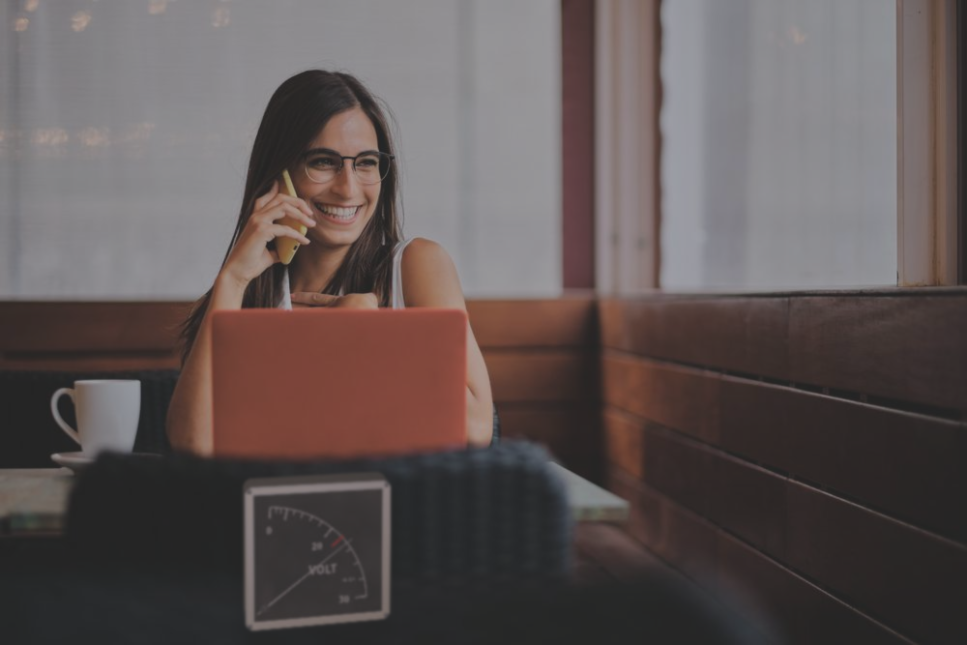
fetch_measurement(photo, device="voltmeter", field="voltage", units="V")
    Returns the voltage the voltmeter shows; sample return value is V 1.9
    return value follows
V 23
